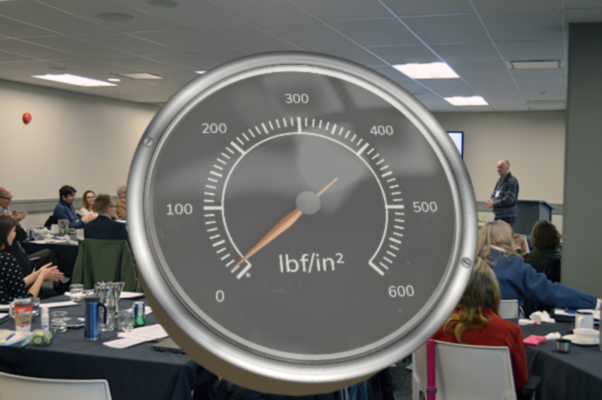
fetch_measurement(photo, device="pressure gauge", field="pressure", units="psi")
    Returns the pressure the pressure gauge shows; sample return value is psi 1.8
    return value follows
psi 10
